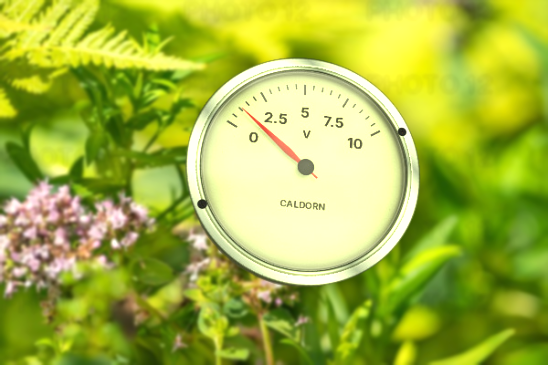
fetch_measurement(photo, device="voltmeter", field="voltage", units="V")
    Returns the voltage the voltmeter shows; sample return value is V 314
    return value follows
V 1
